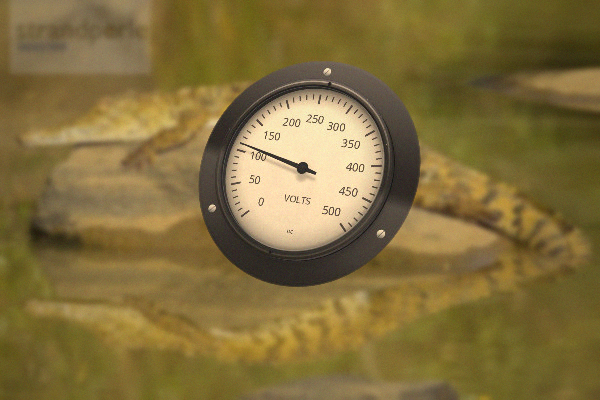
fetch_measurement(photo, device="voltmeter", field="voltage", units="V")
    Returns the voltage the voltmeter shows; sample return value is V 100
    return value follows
V 110
